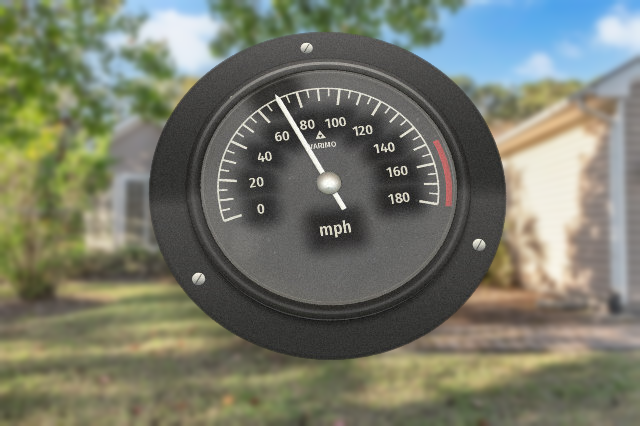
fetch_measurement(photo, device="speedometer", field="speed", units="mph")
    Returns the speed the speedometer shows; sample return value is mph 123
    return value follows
mph 70
